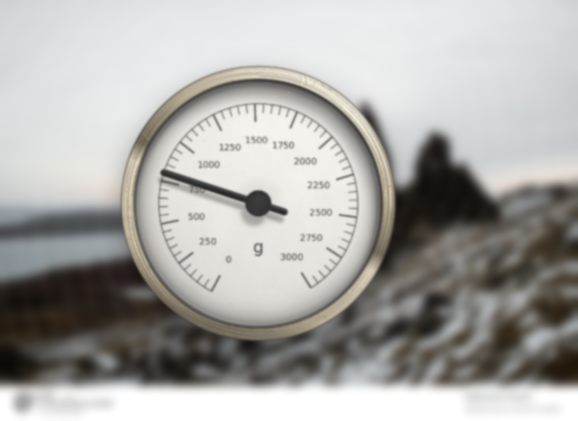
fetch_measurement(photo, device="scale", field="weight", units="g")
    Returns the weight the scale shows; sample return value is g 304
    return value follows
g 800
